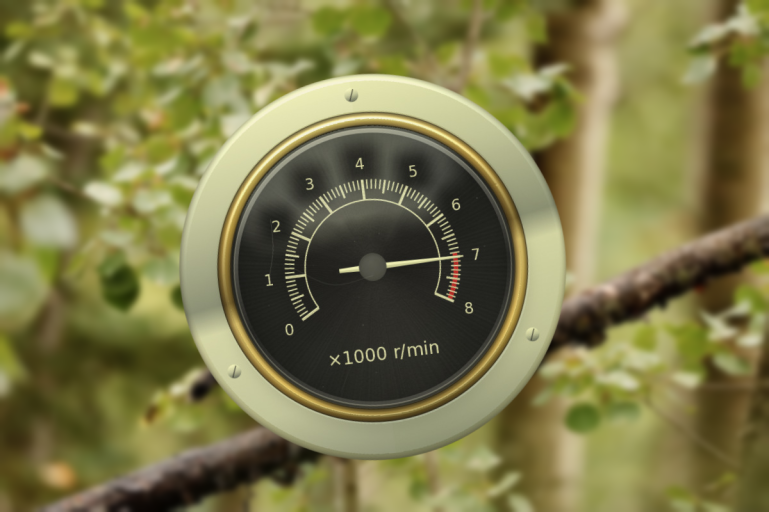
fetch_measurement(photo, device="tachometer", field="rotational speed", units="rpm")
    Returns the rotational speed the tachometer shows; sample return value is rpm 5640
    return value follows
rpm 7000
